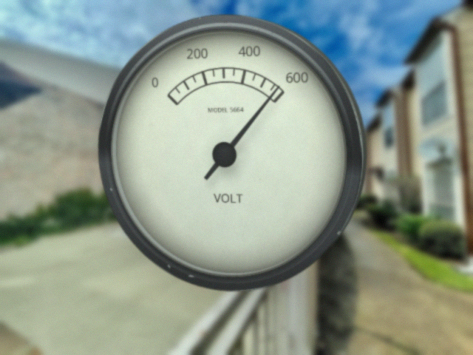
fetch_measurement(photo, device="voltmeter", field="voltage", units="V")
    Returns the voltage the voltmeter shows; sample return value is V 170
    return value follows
V 575
